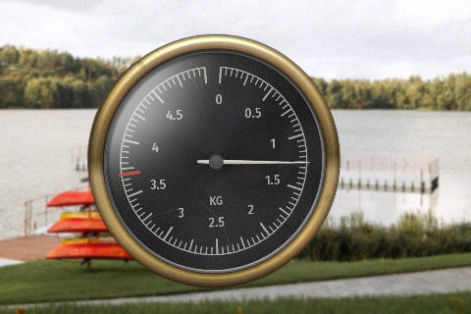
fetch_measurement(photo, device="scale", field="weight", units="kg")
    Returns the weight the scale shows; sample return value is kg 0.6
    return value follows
kg 1.25
